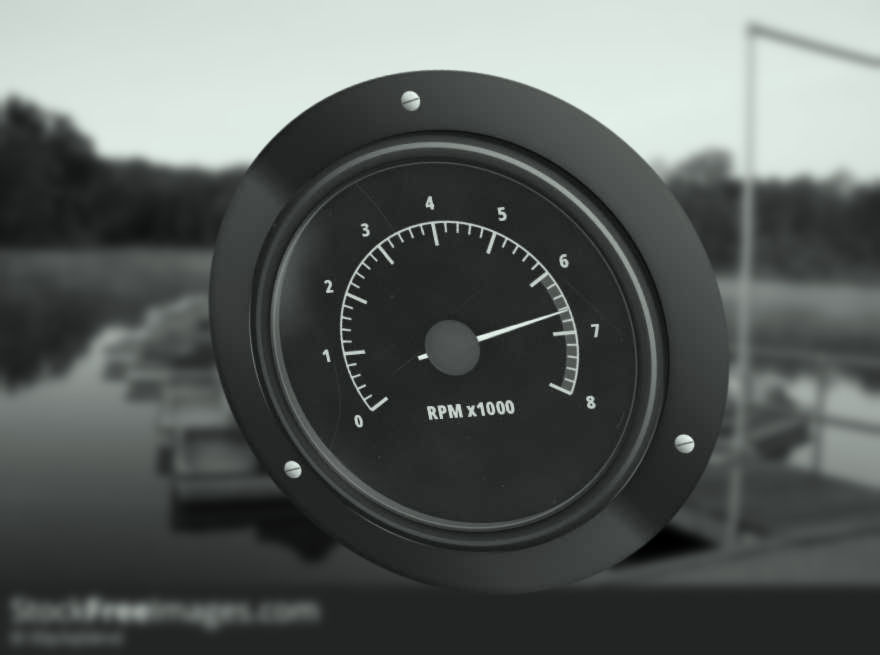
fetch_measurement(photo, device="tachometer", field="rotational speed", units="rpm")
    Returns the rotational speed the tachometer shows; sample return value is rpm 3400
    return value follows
rpm 6600
